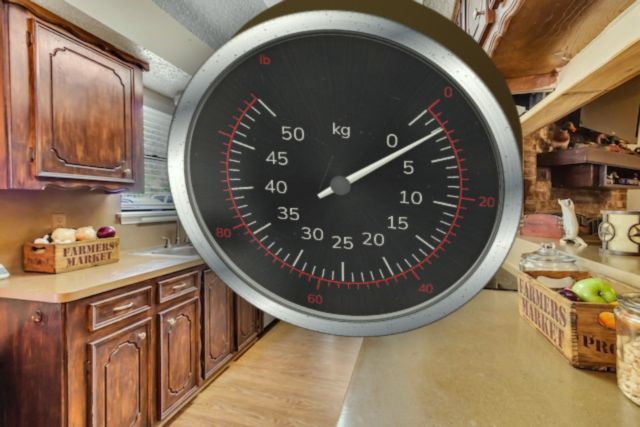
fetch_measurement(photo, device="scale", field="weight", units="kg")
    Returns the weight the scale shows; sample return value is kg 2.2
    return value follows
kg 2
